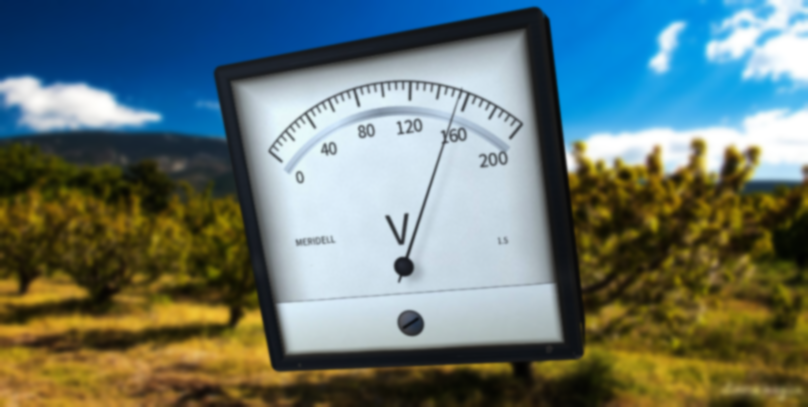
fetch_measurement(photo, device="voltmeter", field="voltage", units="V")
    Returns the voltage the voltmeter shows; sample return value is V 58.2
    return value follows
V 155
